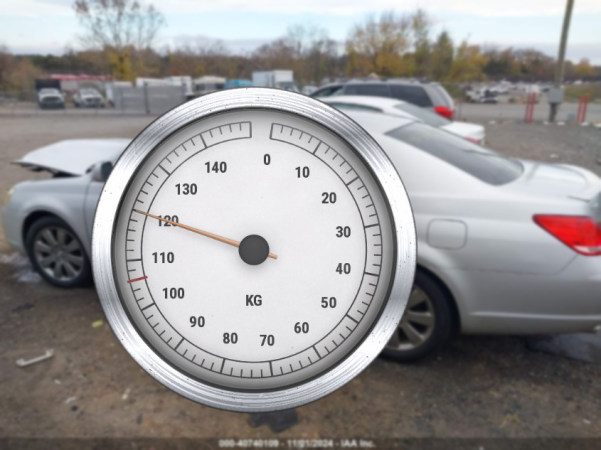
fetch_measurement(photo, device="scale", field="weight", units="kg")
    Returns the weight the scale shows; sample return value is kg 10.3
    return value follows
kg 120
